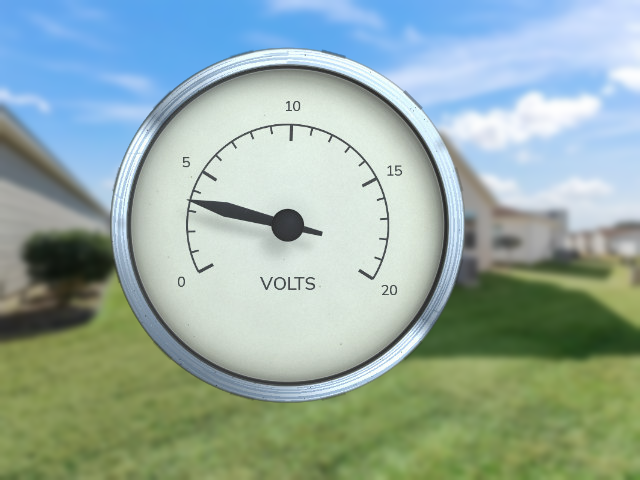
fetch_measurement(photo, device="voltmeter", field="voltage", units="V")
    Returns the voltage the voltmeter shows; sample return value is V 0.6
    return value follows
V 3.5
